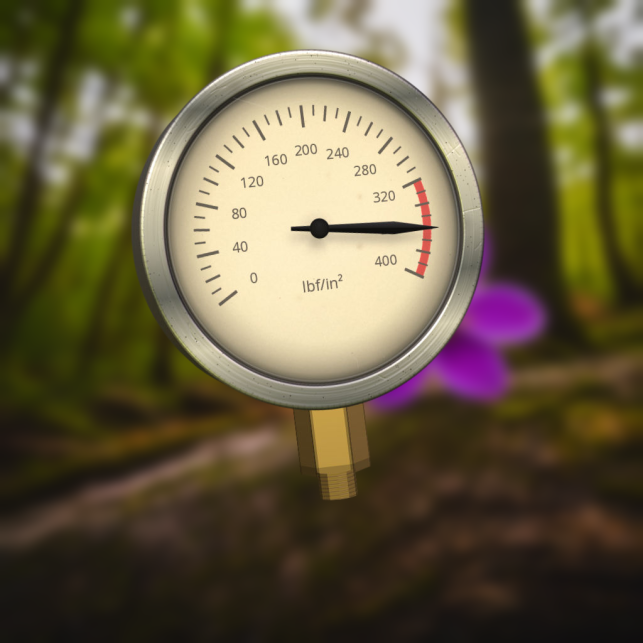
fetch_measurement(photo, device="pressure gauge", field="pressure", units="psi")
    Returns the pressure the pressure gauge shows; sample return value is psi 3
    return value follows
psi 360
